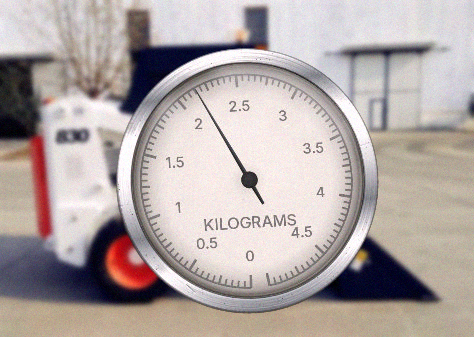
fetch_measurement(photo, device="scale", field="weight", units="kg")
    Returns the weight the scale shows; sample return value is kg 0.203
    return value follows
kg 2.15
